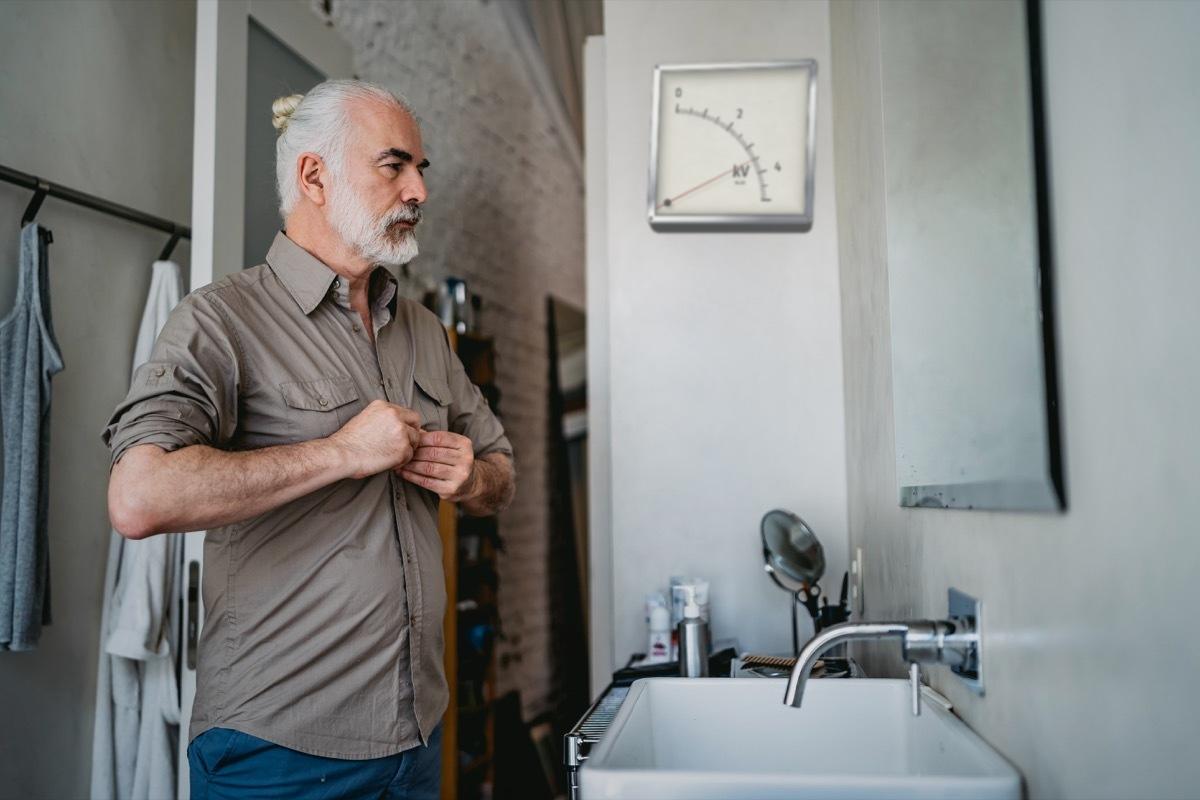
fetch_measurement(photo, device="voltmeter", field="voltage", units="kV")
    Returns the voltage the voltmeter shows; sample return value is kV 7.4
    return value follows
kV 3.5
